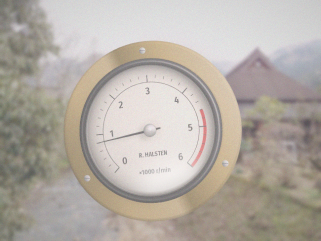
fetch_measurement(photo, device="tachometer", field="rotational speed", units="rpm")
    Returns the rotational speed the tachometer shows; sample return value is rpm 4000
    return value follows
rpm 800
